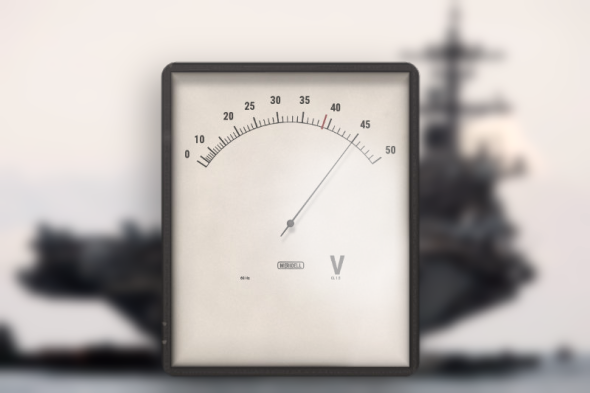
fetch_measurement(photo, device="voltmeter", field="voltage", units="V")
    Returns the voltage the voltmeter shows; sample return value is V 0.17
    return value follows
V 45
